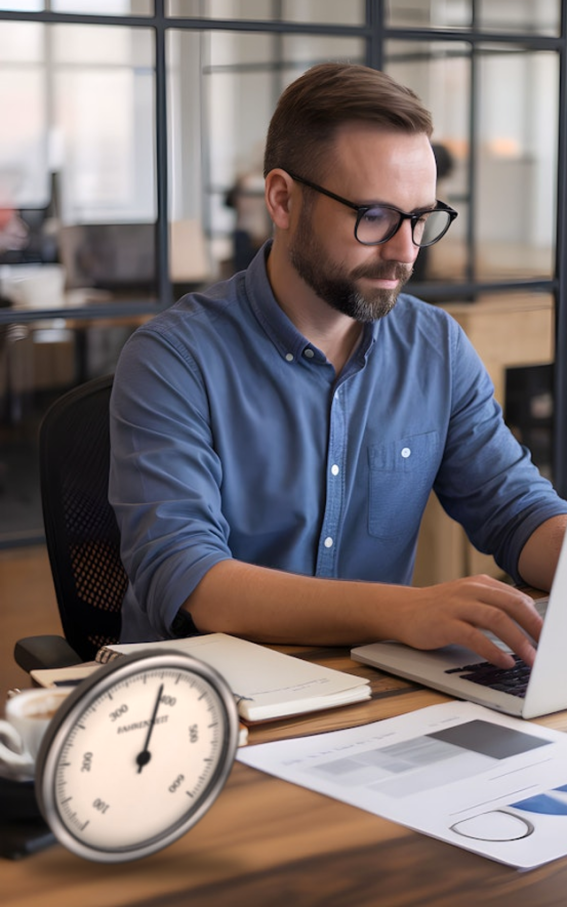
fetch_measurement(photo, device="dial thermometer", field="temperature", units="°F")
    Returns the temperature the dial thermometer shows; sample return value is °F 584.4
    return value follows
°F 375
